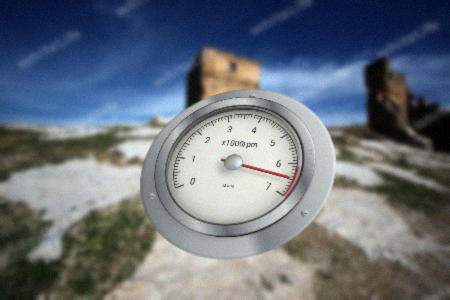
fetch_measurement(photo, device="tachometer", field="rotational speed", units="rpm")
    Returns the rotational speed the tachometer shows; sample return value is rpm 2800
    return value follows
rpm 6500
